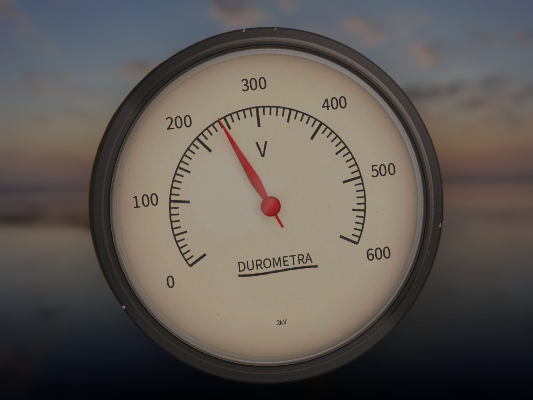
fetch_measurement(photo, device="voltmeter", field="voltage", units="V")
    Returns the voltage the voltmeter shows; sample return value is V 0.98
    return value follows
V 240
